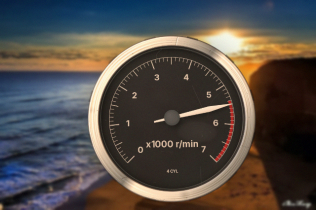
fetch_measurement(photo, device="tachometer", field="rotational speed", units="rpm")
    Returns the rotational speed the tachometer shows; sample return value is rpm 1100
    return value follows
rpm 5500
